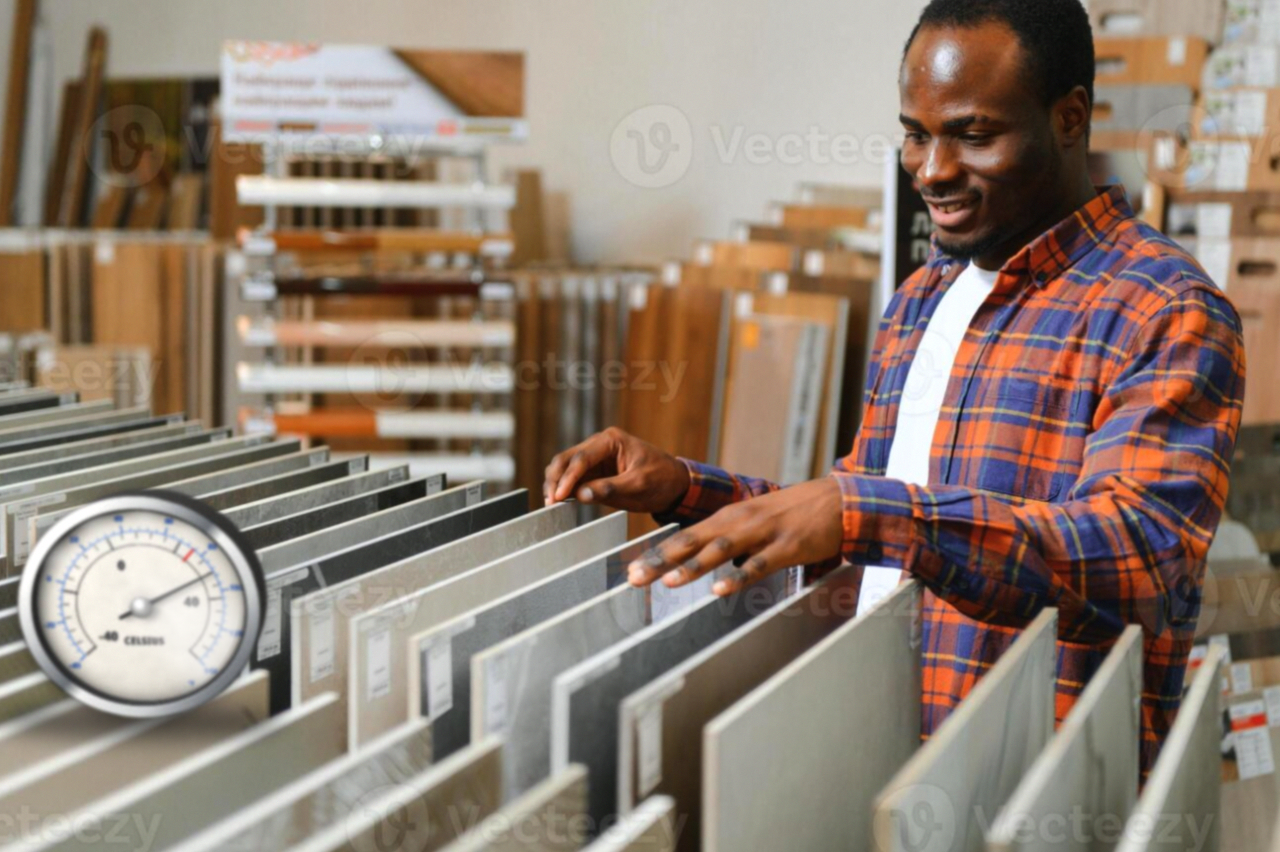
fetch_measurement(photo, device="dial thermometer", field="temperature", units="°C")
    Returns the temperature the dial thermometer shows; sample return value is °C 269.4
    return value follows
°C 32
